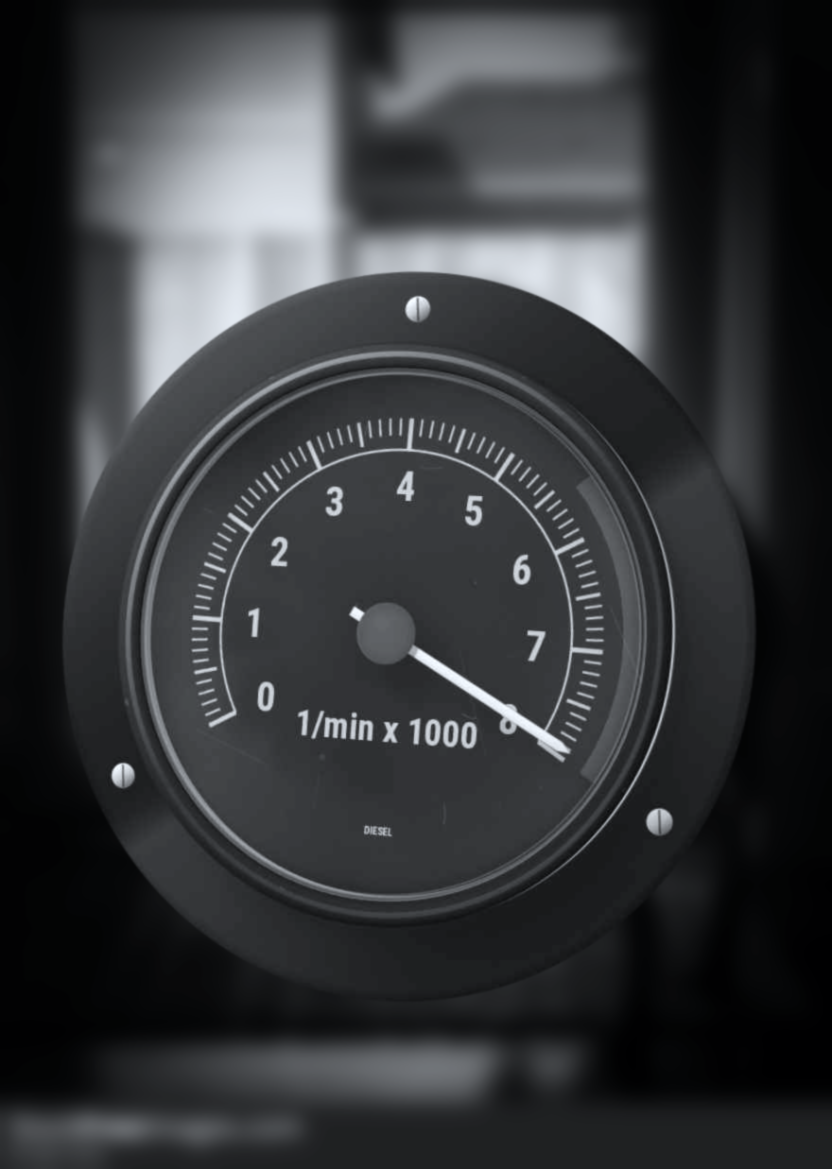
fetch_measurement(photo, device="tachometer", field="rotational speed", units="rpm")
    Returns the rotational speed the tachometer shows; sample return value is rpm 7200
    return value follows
rpm 7900
